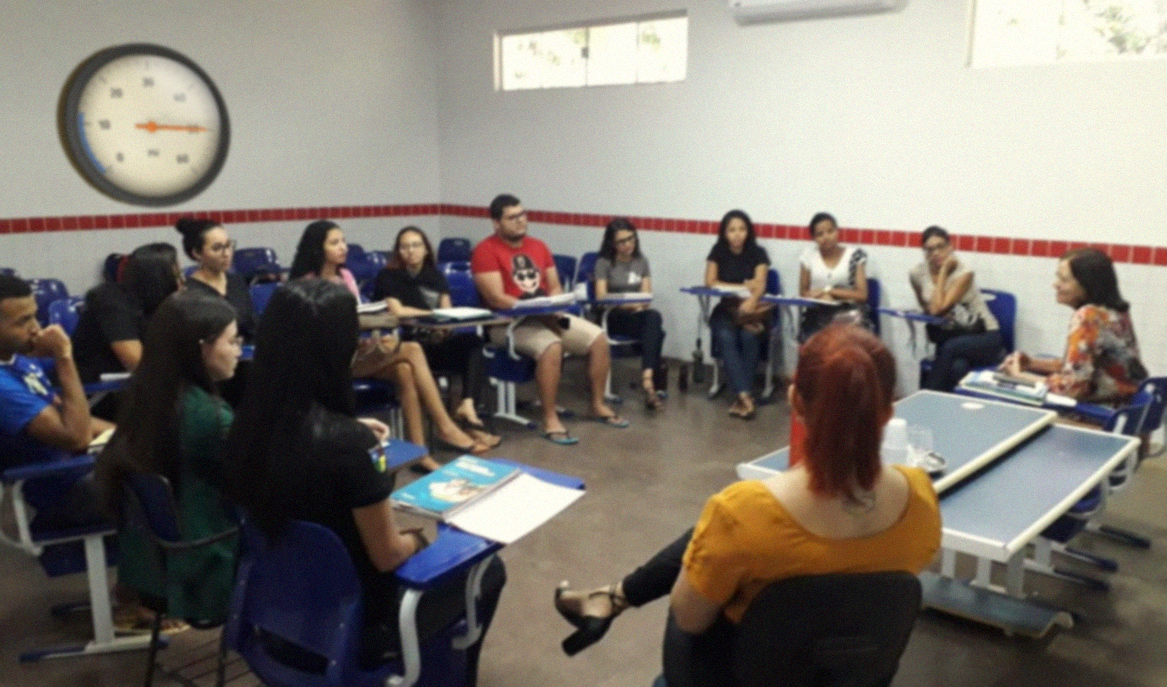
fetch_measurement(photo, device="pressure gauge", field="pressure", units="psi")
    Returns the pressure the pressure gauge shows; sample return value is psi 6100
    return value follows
psi 50
